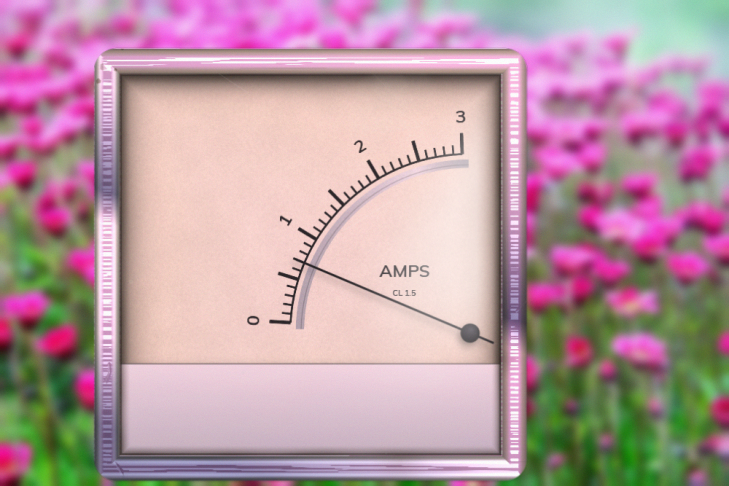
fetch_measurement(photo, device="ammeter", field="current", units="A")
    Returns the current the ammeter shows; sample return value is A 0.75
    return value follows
A 0.7
